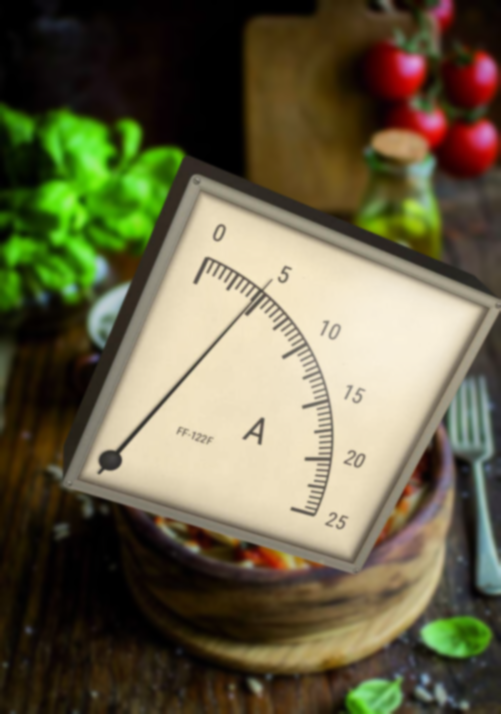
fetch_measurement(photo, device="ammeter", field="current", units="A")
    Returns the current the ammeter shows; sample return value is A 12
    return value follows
A 4.5
